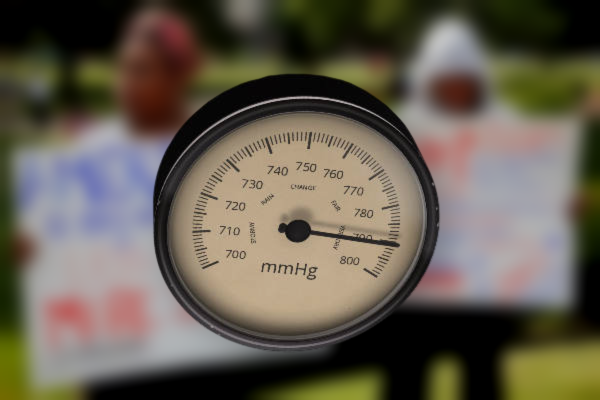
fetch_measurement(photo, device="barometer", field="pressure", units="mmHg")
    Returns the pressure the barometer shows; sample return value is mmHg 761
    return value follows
mmHg 790
